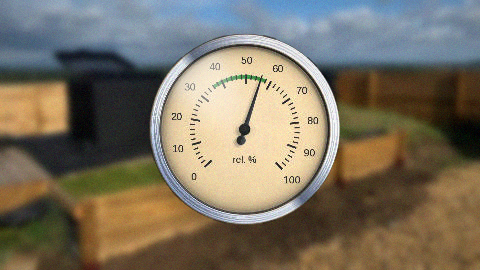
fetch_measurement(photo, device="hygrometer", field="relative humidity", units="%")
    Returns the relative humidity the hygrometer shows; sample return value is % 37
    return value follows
% 56
